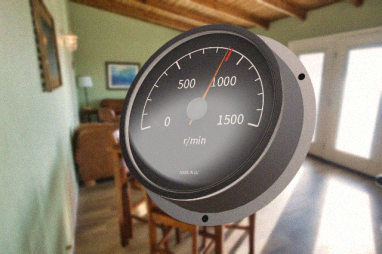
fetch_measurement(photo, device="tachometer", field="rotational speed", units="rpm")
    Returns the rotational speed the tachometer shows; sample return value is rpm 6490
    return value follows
rpm 900
